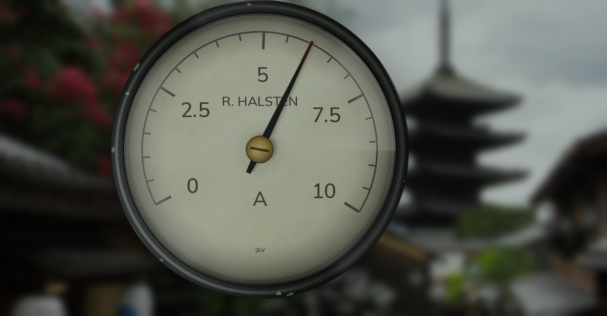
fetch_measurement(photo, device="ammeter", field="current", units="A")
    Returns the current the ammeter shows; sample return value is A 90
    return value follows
A 6
